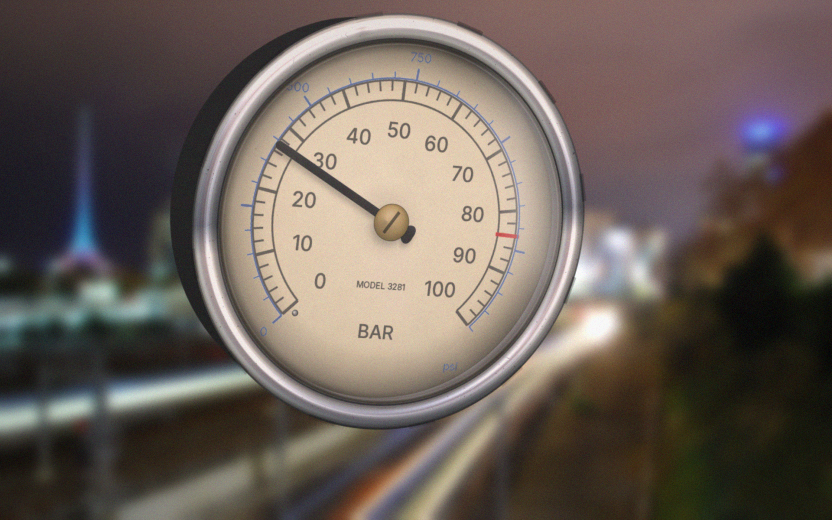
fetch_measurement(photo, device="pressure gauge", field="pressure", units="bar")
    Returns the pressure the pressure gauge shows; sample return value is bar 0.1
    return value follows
bar 27
